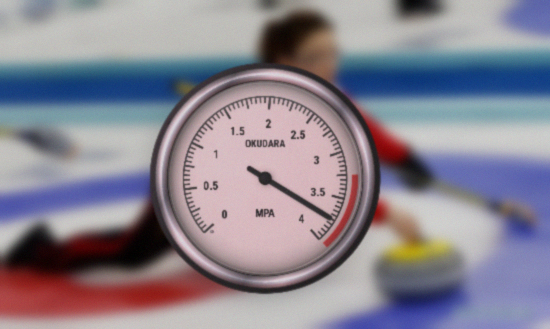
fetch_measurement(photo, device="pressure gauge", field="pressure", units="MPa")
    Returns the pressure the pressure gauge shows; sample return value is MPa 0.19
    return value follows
MPa 3.75
